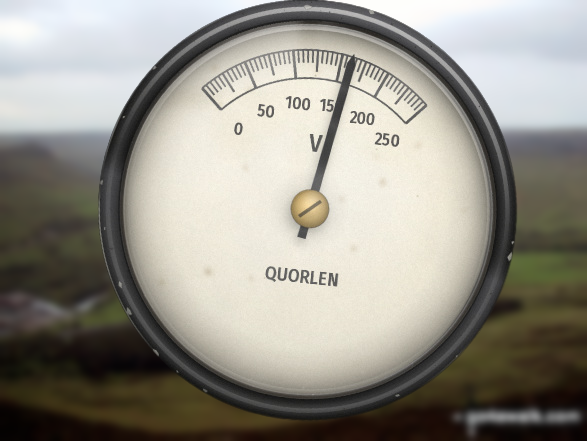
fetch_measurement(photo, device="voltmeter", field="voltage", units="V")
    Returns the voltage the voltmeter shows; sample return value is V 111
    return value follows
V 160
